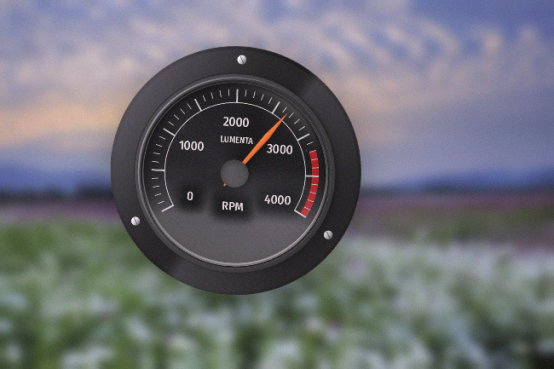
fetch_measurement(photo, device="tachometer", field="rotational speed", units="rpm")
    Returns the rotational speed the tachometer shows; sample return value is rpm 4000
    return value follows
rpm 2650
